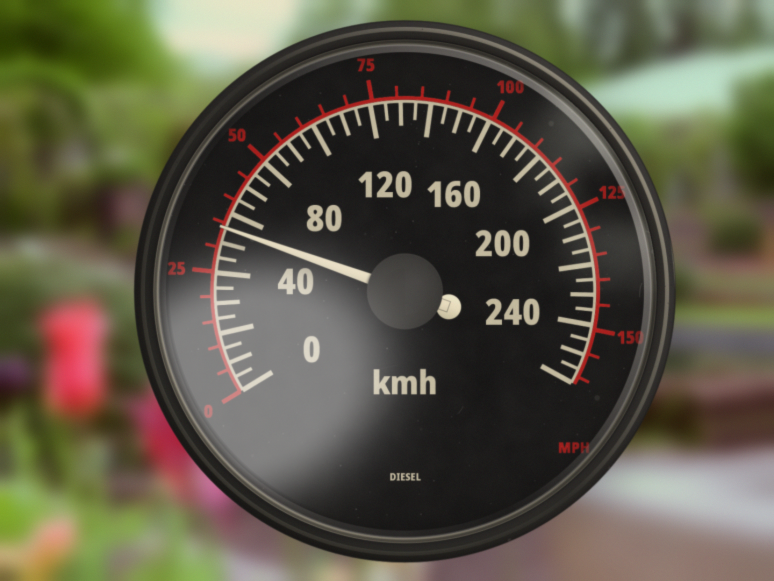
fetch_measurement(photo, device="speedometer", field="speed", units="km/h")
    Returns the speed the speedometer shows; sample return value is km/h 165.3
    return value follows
km/h 55
